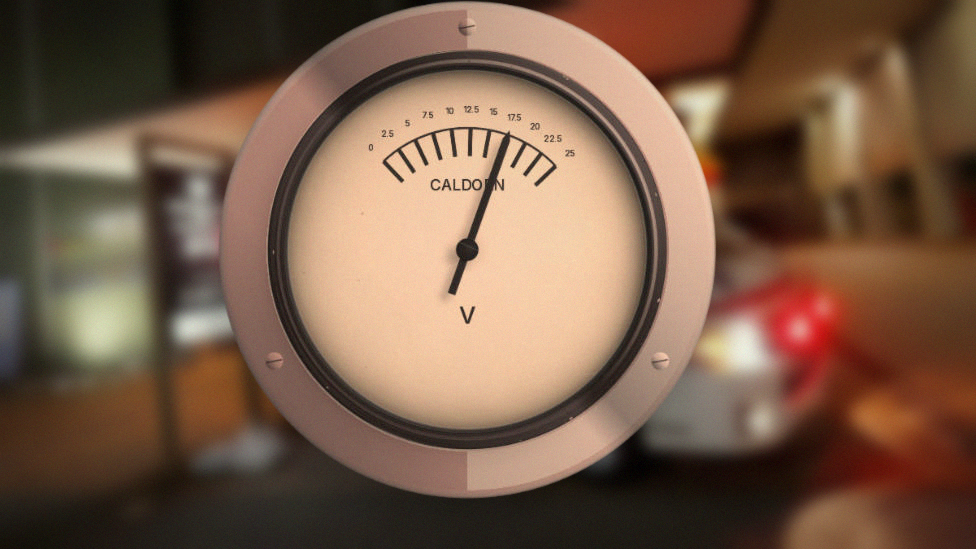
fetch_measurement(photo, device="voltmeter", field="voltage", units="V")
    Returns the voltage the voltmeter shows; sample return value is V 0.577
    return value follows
V 17.5
